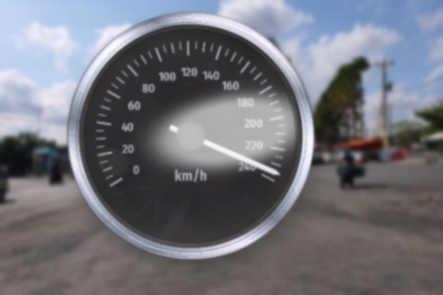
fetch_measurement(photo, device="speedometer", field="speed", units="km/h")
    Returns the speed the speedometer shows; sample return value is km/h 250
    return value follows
km/h 235
